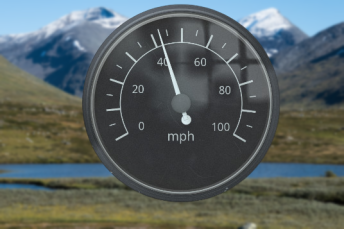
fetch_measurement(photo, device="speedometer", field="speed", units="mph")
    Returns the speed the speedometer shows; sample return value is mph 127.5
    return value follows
mph 42.5
